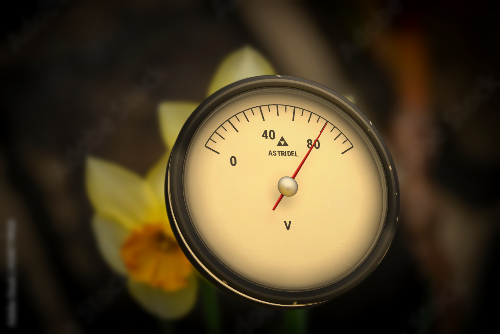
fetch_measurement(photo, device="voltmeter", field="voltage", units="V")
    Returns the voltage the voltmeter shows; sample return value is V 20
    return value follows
V 80
